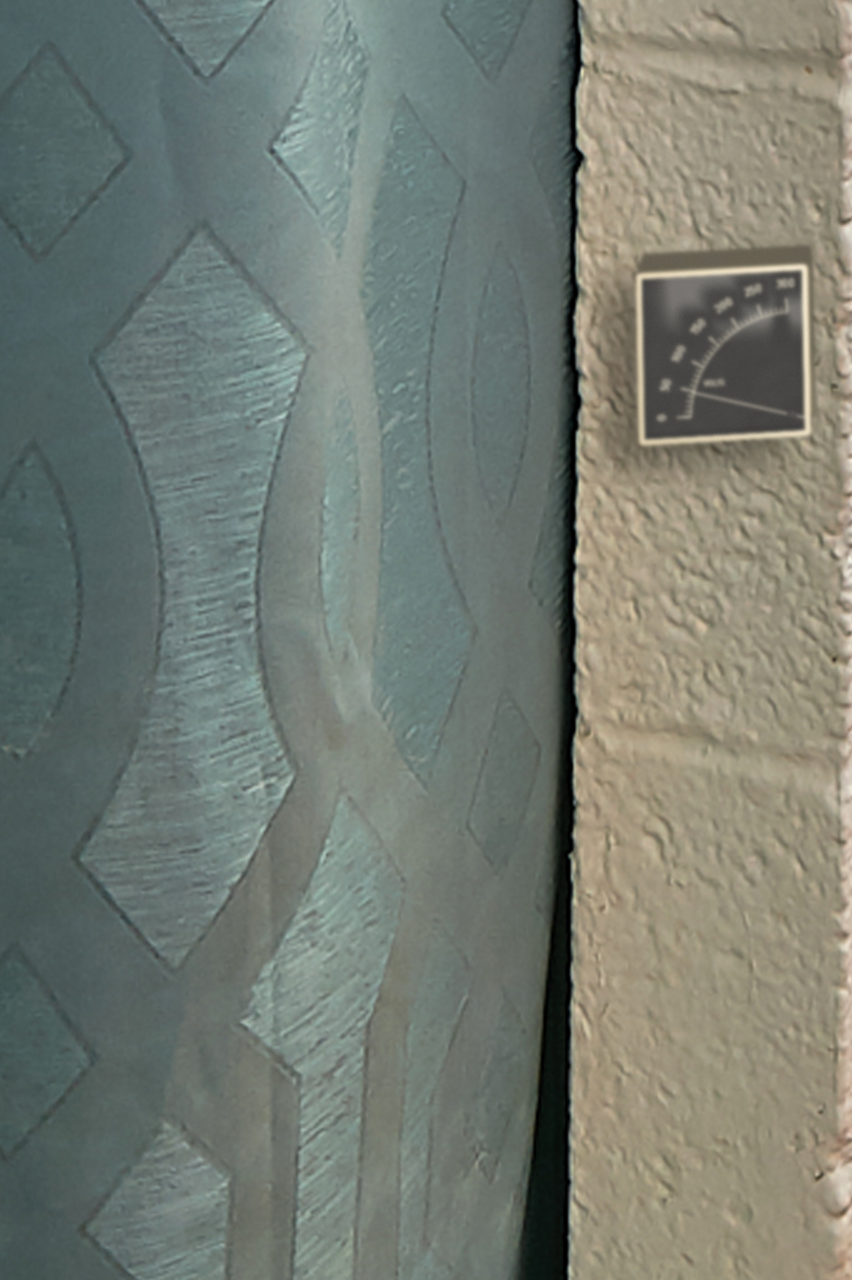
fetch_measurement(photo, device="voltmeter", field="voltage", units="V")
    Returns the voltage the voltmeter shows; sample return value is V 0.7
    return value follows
V 50
